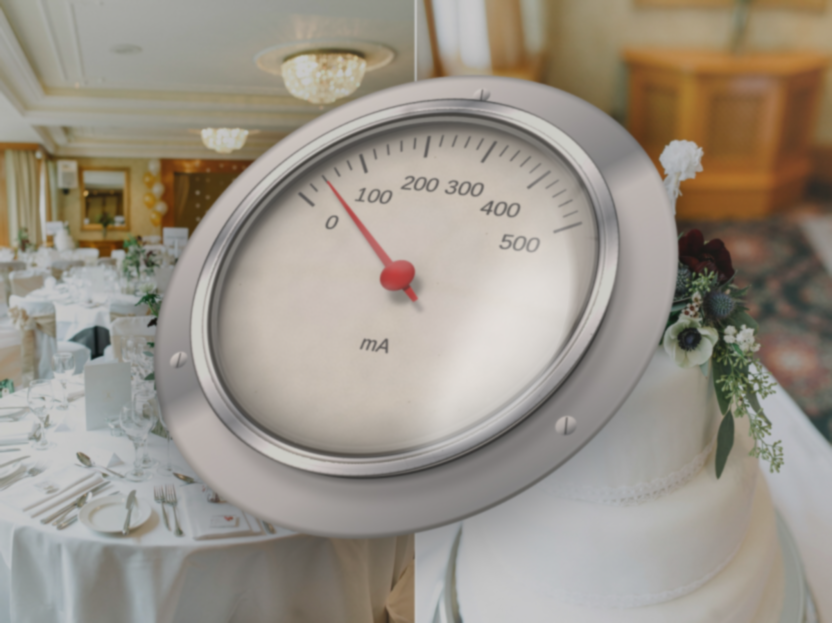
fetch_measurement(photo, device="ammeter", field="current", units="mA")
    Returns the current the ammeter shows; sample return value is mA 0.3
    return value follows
mA 40
